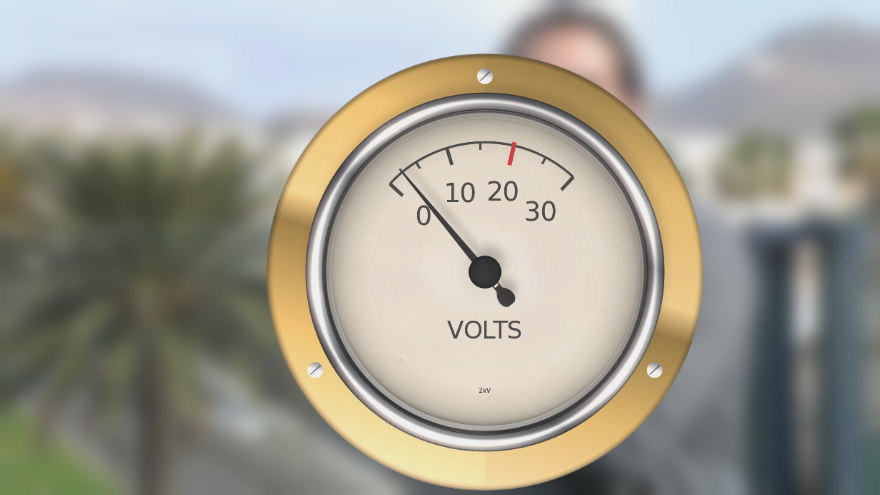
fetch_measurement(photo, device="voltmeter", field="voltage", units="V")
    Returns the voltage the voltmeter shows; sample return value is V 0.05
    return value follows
V 2.5
